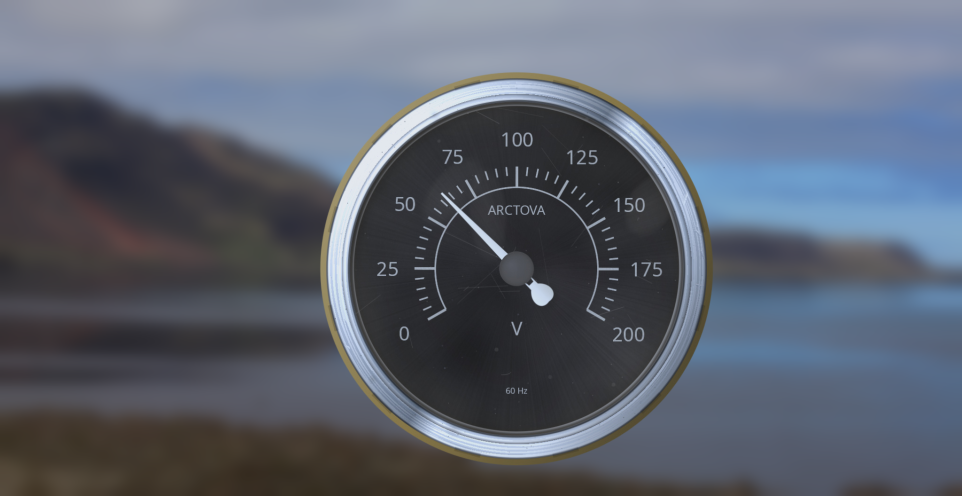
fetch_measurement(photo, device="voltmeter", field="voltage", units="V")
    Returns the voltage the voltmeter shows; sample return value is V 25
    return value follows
V 62.5
